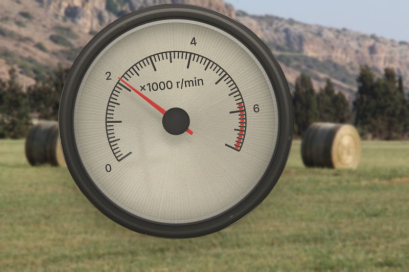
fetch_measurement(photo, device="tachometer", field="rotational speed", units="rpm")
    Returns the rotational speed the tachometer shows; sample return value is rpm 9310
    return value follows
rpm 2100
